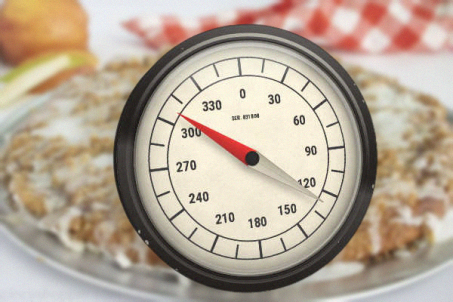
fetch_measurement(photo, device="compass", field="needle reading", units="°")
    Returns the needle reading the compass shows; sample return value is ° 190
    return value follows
° 307.5
